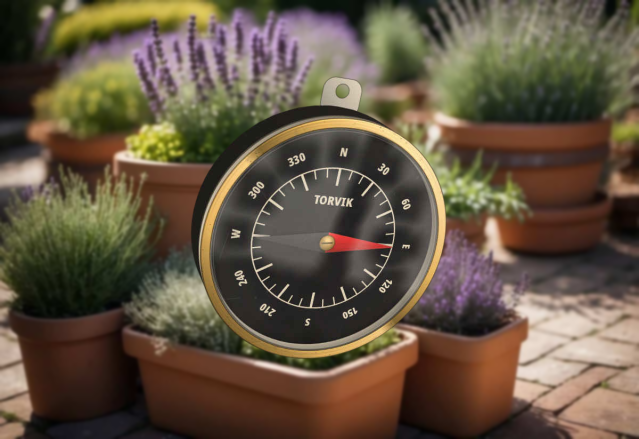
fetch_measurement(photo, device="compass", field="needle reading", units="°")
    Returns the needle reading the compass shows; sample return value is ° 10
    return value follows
° 90
